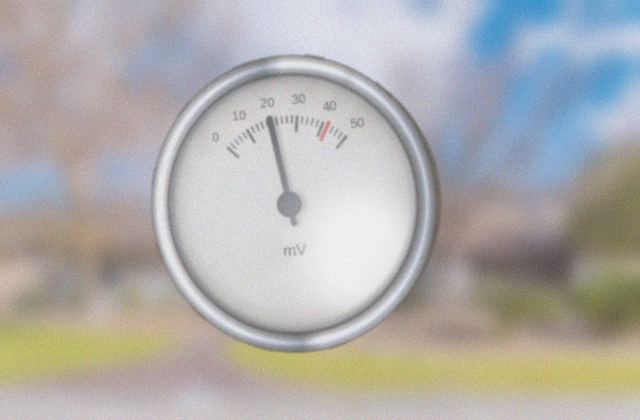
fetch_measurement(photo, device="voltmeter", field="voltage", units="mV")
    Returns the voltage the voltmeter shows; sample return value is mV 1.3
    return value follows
mV 20
